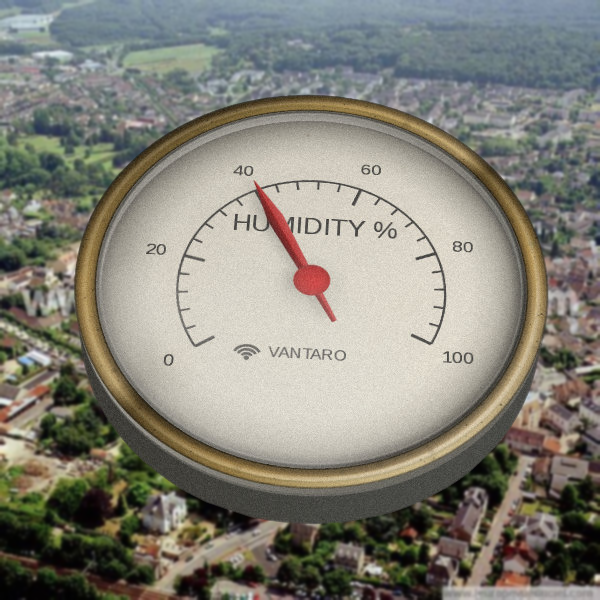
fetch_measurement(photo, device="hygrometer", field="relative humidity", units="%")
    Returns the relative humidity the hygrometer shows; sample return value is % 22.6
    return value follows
% 40
